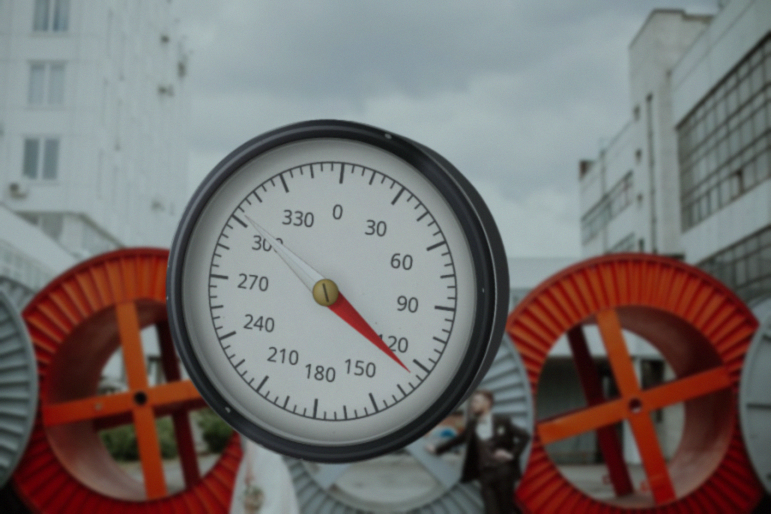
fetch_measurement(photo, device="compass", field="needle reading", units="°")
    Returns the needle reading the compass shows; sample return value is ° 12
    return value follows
° 125
